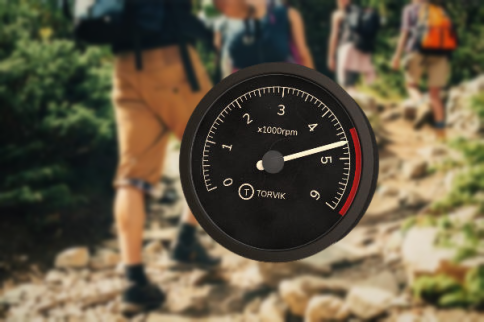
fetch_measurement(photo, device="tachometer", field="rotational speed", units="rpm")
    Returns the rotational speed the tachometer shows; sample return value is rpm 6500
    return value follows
rpm 4700
